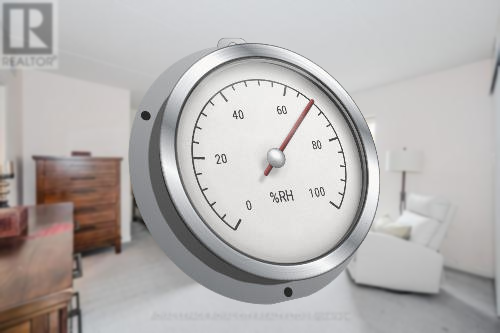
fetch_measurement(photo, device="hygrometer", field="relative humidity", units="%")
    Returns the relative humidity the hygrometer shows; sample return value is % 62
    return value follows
% 68
